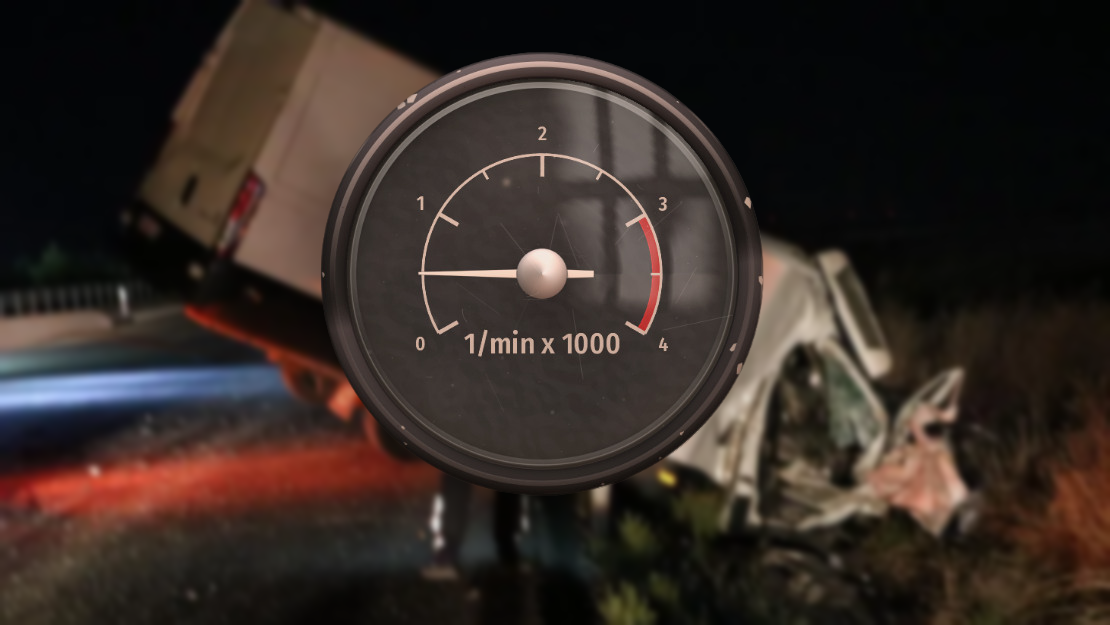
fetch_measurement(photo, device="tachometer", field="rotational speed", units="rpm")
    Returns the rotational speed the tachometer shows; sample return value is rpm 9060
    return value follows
rpm 500
